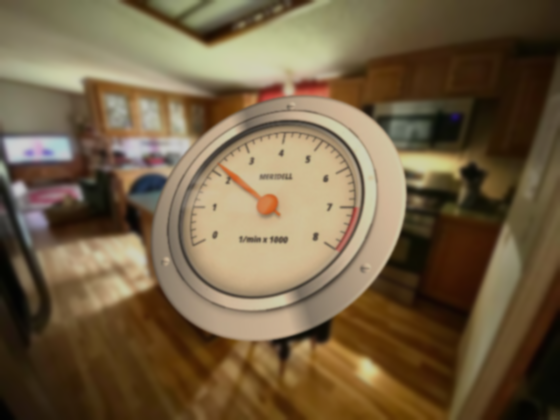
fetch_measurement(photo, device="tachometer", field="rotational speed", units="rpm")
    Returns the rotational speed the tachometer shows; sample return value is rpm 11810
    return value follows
rpm 2200
